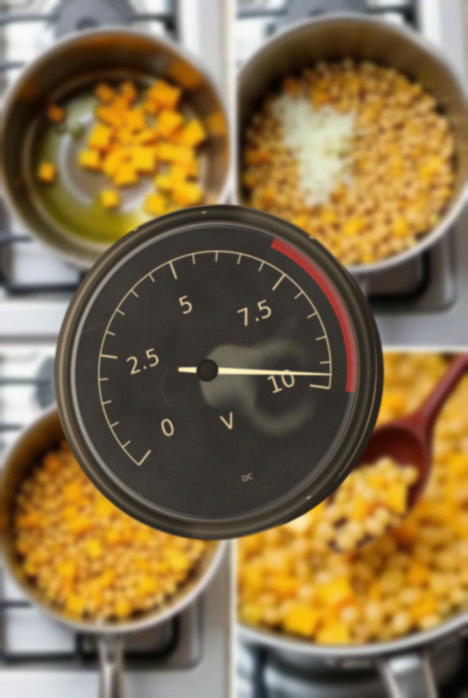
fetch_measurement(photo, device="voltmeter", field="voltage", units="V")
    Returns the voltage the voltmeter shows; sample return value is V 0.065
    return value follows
V 9.75
